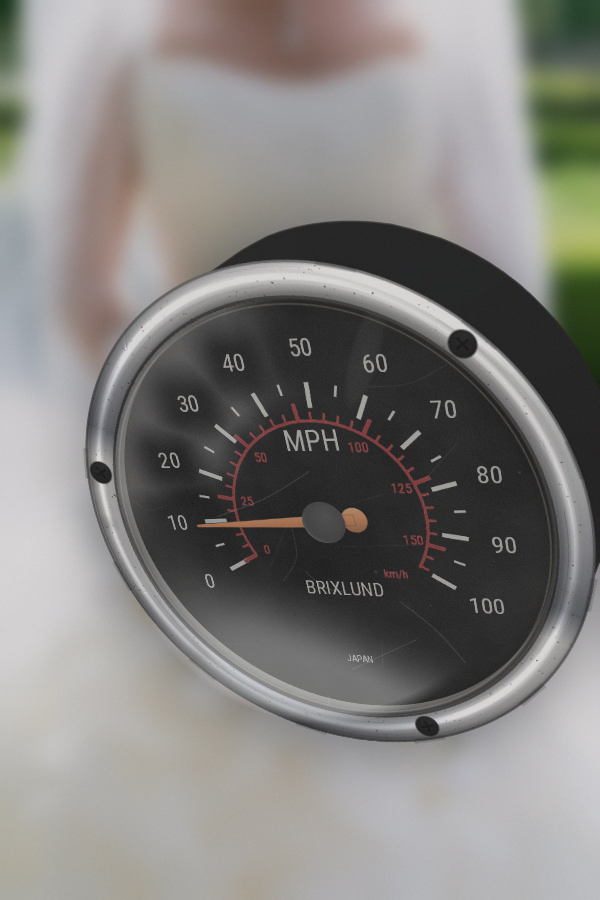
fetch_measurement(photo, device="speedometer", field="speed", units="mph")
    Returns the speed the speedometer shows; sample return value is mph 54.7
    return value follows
mph 10
